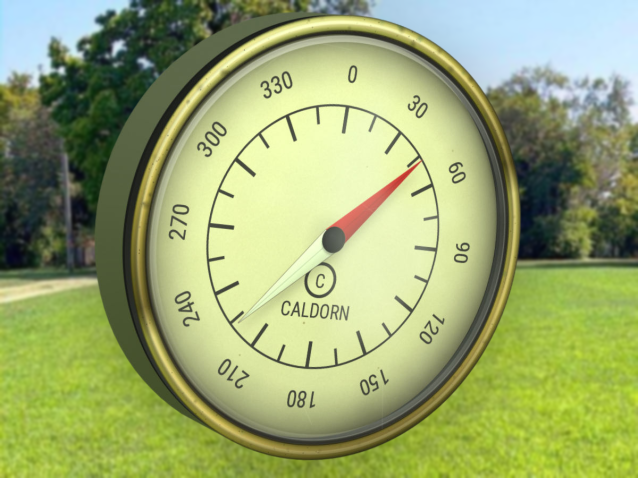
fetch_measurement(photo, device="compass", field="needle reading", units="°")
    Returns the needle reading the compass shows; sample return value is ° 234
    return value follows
° 45
